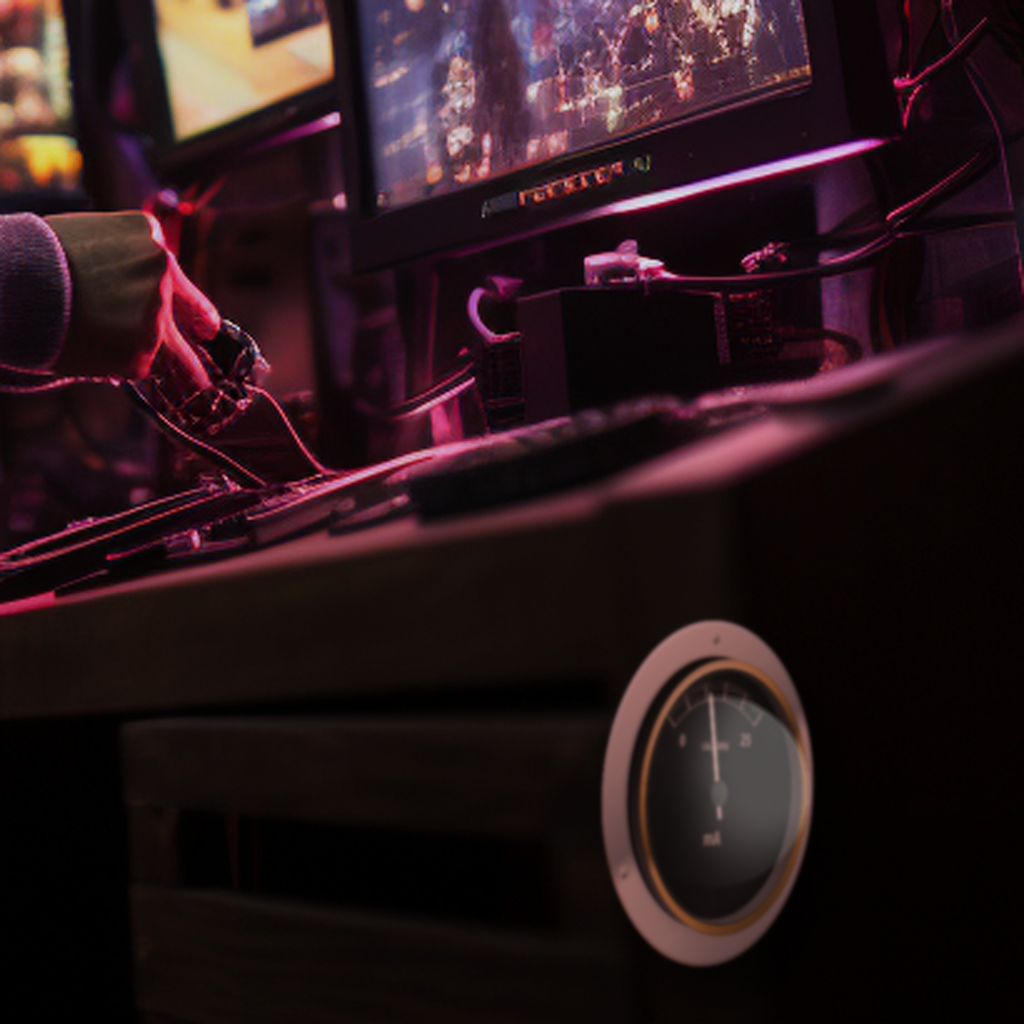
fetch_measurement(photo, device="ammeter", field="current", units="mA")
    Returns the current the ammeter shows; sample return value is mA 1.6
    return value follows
mA 10
